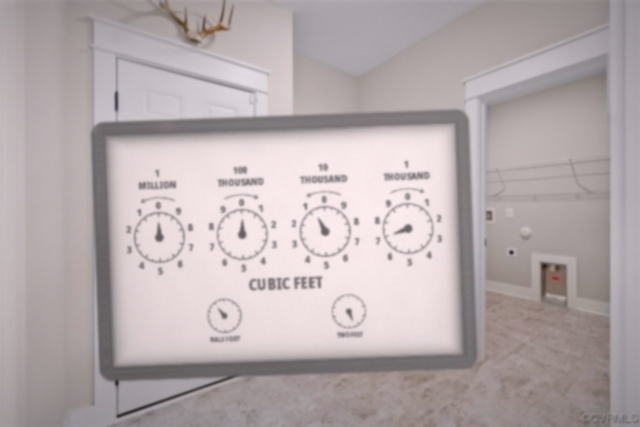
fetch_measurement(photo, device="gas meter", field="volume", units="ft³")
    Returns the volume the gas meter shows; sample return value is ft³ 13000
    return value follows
ft³ 700
